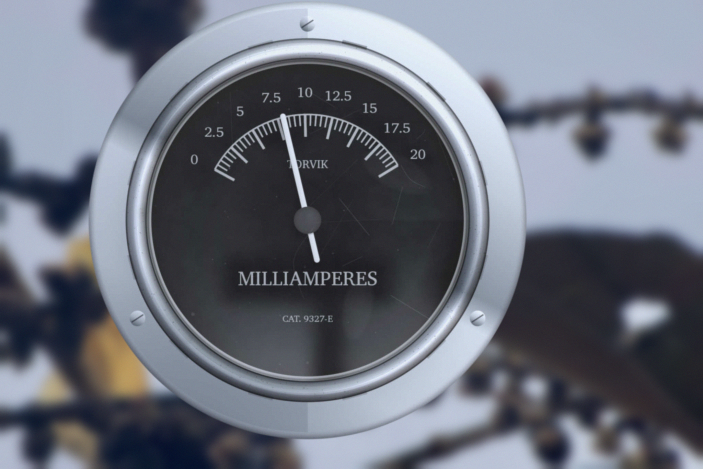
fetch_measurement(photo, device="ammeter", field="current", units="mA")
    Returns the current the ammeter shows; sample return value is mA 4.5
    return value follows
mA 8
